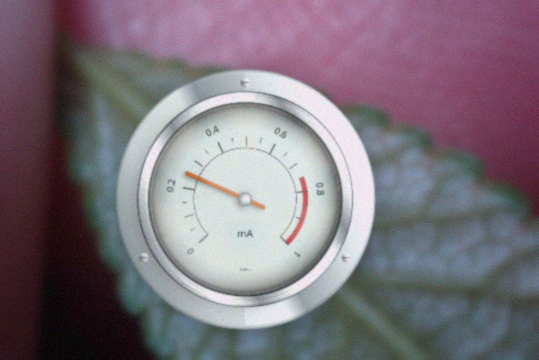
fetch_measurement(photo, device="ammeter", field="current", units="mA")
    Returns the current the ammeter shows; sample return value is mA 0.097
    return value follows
mA 0.25
